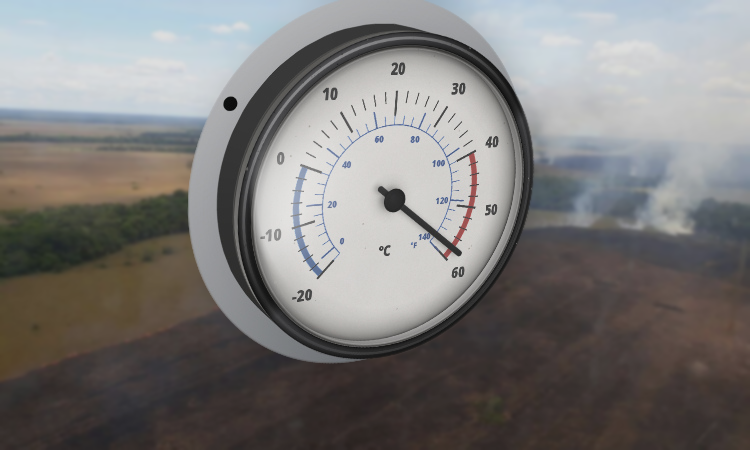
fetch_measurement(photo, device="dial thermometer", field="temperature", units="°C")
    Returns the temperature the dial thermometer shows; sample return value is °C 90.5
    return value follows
°C 58
